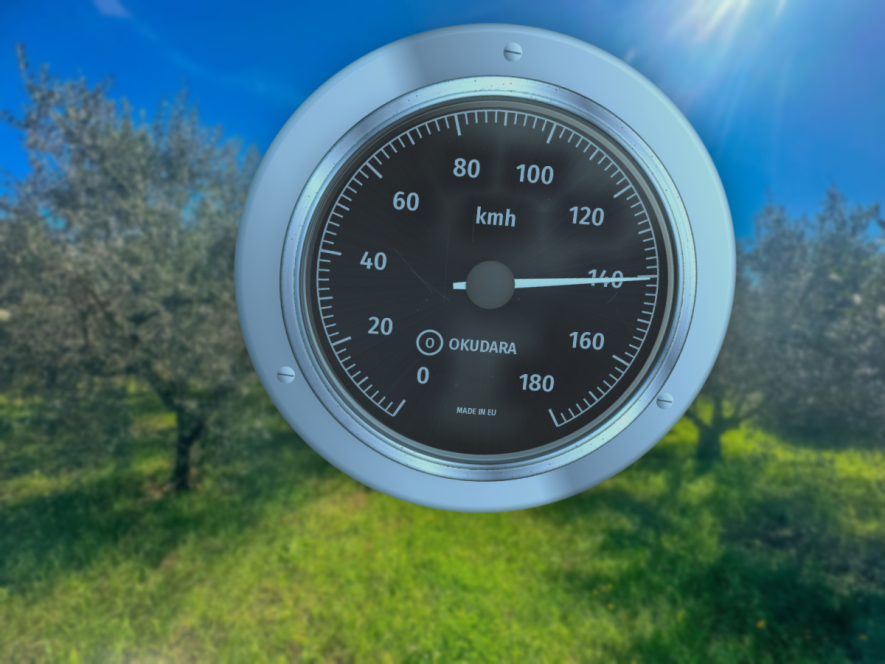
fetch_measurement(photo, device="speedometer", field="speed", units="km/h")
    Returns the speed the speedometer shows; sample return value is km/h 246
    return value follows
km/h 140
